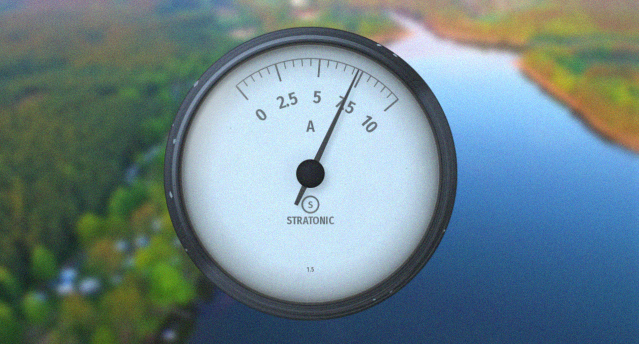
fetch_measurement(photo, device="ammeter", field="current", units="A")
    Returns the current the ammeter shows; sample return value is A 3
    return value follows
A 7.25
